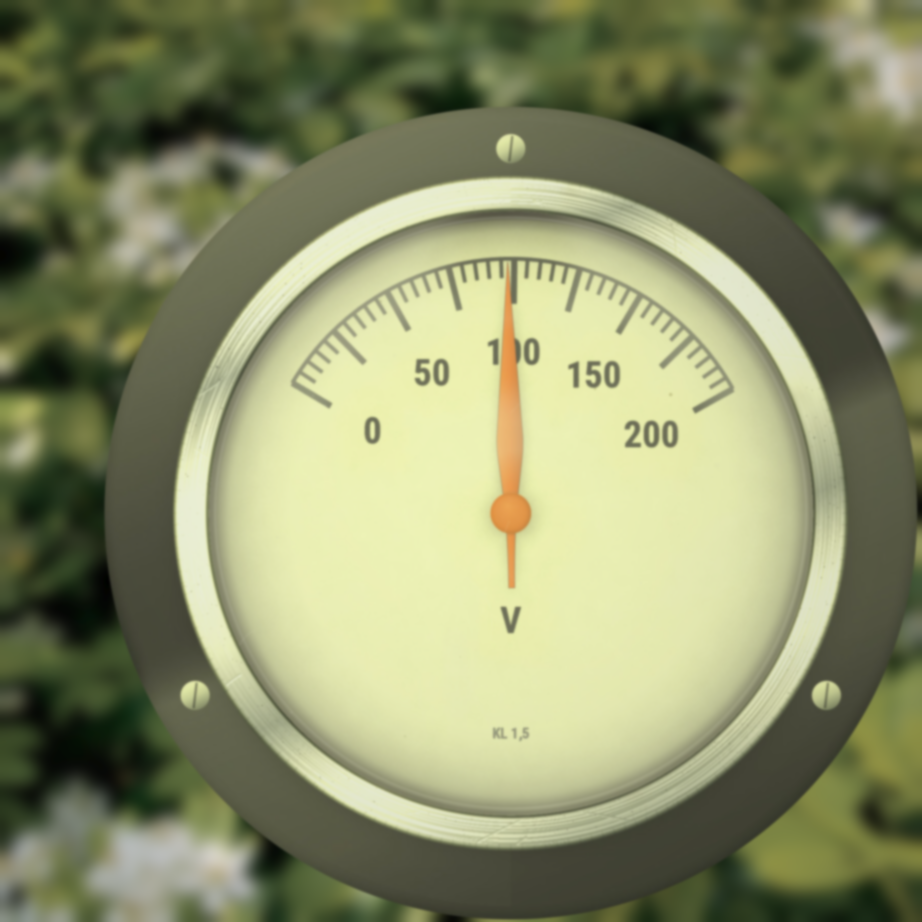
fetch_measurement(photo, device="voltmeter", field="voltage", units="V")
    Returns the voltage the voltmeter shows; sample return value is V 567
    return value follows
V 97.5
